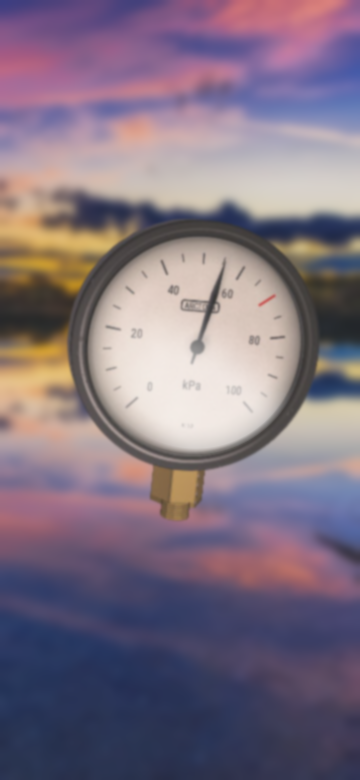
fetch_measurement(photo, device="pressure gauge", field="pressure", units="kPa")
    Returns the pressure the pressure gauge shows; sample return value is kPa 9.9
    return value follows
kPa 55
